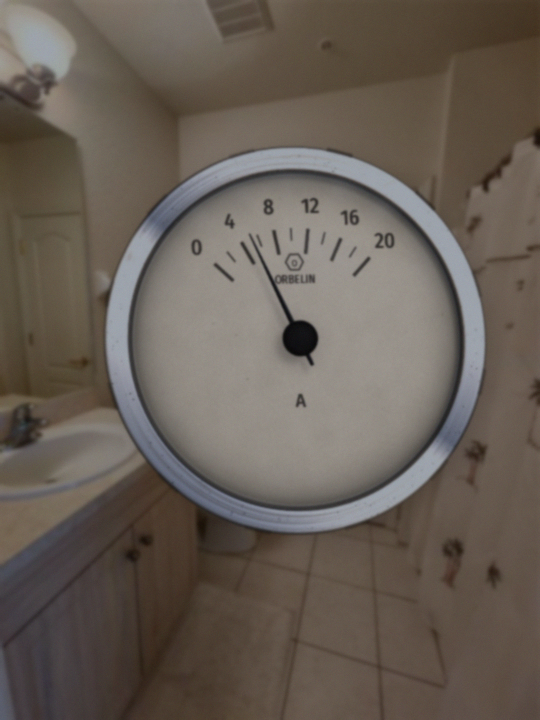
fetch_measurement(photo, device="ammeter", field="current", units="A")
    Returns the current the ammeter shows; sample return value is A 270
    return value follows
A 5
